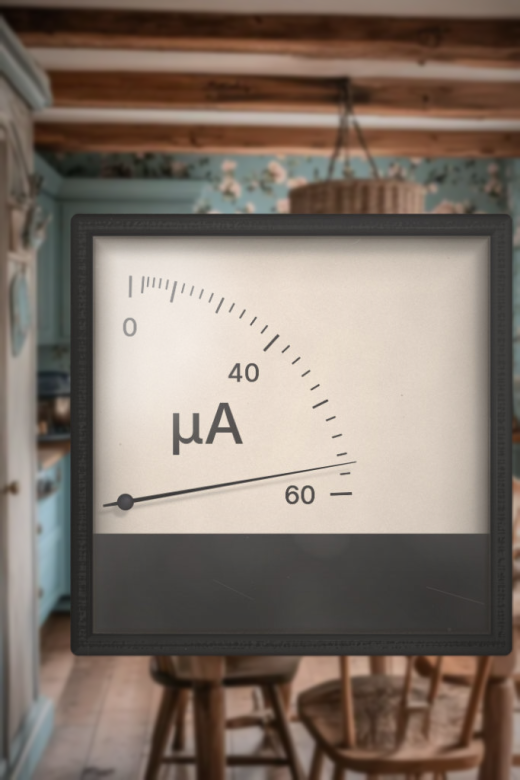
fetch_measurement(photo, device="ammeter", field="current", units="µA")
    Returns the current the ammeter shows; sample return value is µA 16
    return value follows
µA 57
